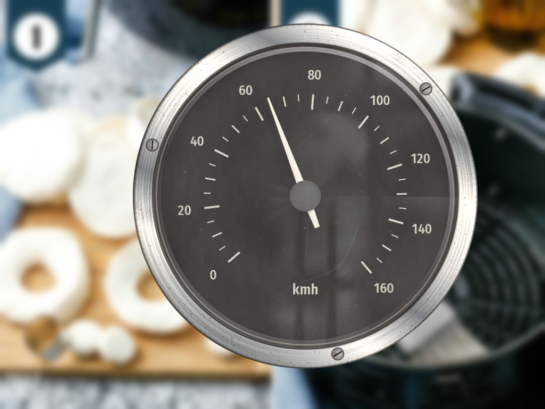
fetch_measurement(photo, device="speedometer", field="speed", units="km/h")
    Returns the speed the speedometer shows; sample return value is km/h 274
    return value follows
km/h 65
